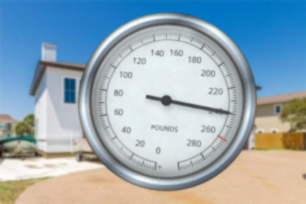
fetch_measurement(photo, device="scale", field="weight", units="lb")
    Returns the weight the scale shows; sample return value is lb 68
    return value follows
lb 240
